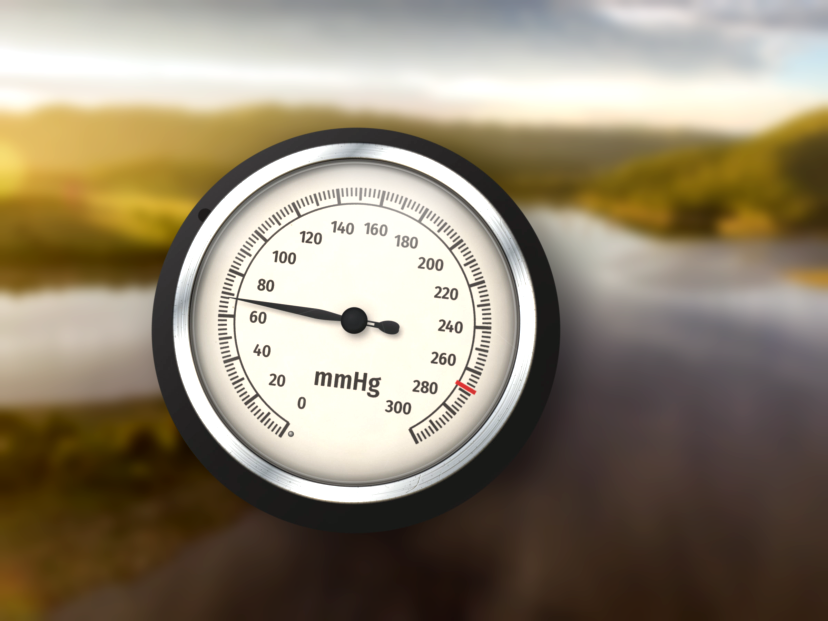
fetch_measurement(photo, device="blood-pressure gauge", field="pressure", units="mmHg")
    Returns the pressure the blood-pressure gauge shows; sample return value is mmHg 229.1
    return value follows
mmHg 68
